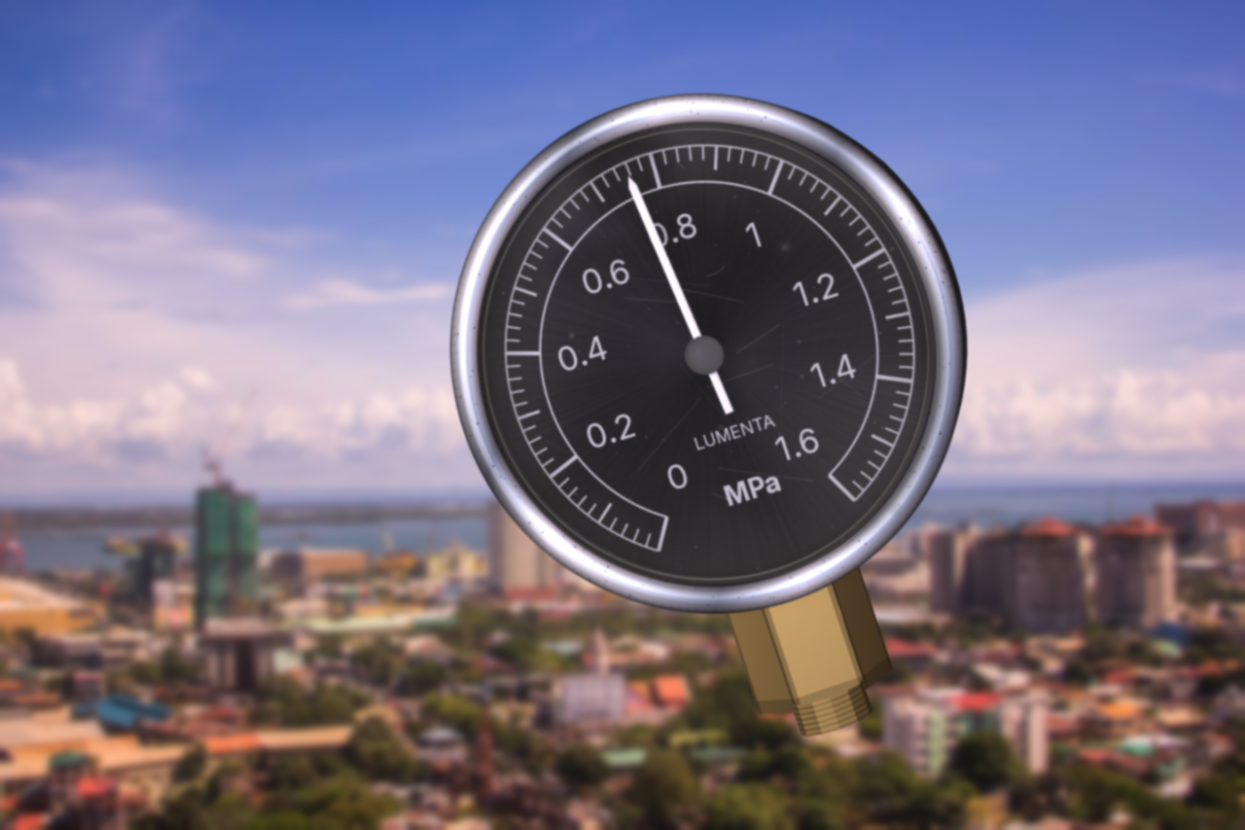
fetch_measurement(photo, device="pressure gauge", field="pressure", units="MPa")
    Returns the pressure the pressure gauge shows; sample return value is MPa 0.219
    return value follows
MPa 0.76
